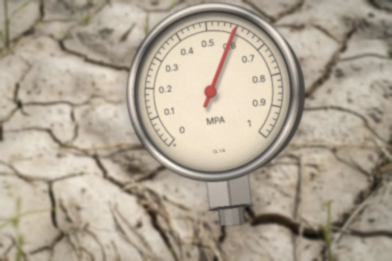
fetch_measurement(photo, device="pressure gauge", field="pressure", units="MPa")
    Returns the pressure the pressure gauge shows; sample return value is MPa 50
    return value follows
MPa 0.6
